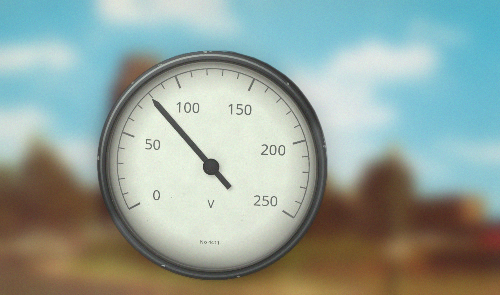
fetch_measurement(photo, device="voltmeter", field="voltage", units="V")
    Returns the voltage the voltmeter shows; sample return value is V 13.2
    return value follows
V 80
